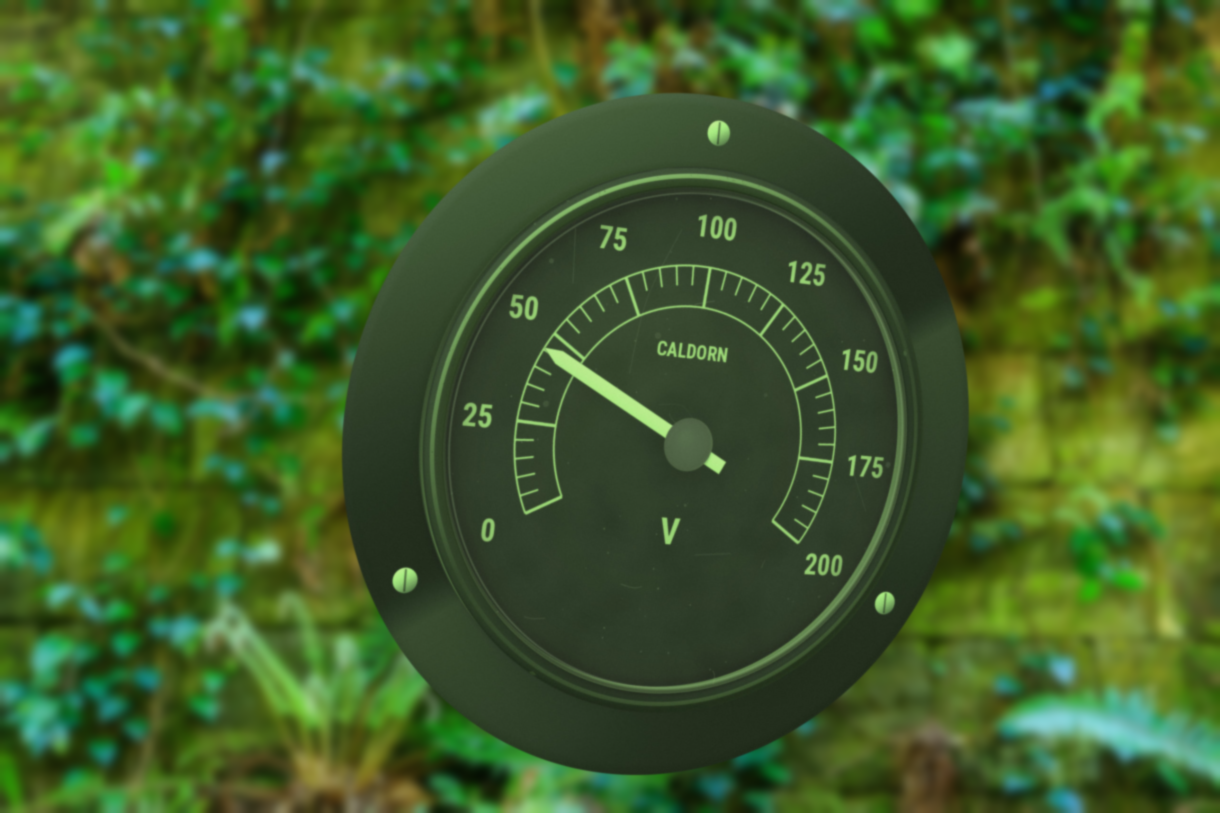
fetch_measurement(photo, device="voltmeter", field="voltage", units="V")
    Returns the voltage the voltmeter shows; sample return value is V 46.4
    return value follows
V 45
